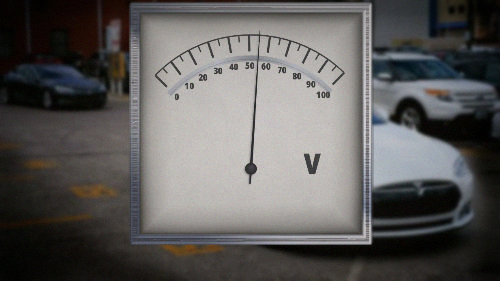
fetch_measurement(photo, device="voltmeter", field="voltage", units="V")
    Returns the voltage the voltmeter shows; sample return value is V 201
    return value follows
V 55
